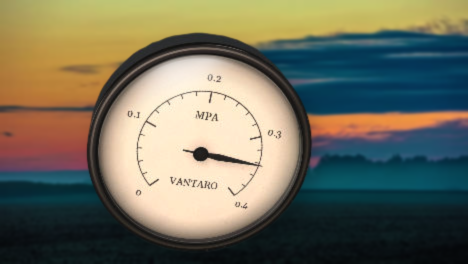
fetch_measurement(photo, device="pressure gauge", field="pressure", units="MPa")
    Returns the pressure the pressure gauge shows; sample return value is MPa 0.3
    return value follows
MPa 0.34
